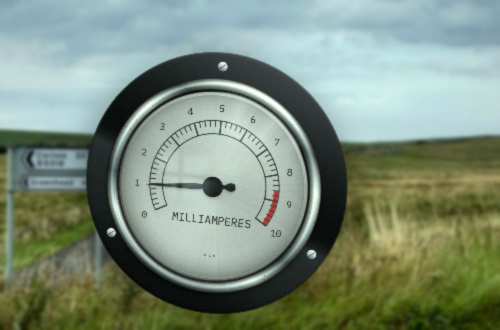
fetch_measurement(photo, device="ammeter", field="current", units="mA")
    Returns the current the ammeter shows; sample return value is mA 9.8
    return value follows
mA 1
